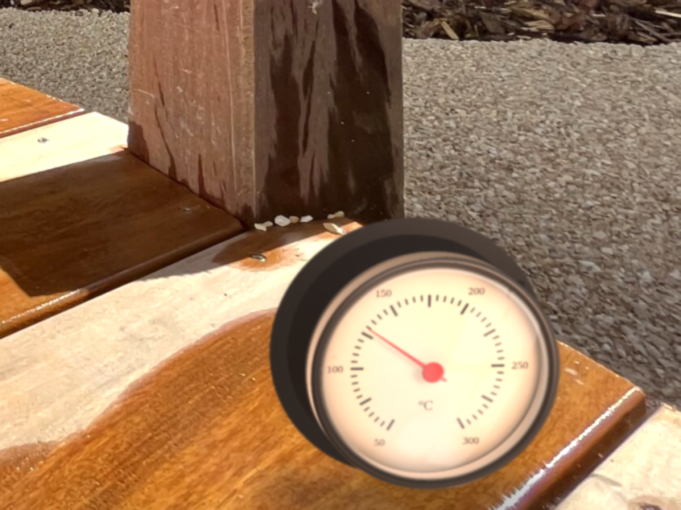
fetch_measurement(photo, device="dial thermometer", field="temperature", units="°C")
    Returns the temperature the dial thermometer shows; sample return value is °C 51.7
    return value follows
°C 130
